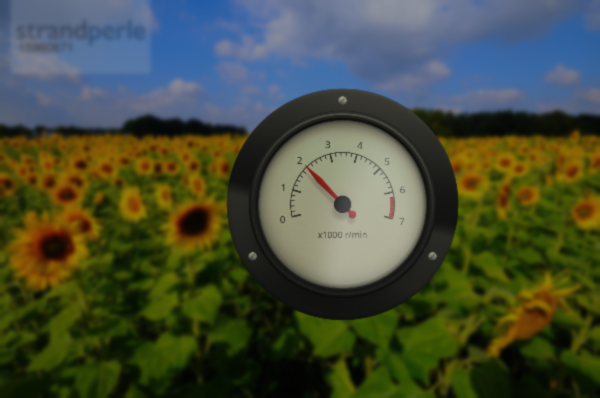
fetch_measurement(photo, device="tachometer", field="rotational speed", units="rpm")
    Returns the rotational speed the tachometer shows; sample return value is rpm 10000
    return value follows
rpm 2000
